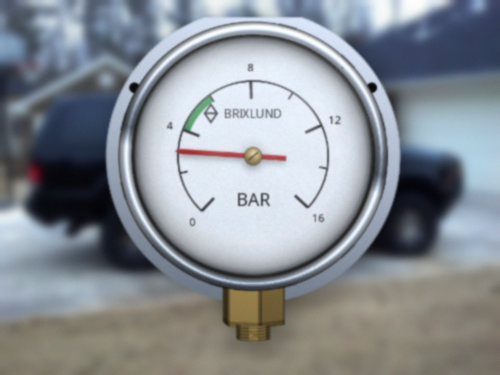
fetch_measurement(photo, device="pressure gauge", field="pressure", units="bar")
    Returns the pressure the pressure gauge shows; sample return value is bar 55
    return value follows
bar 3
